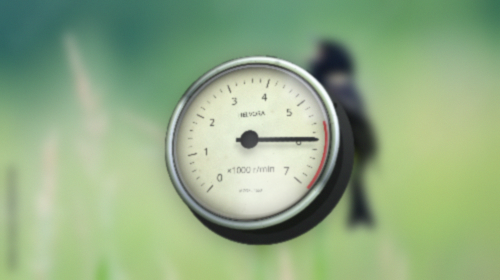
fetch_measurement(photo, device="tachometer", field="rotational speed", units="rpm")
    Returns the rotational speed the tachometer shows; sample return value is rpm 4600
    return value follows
rpm 6000
